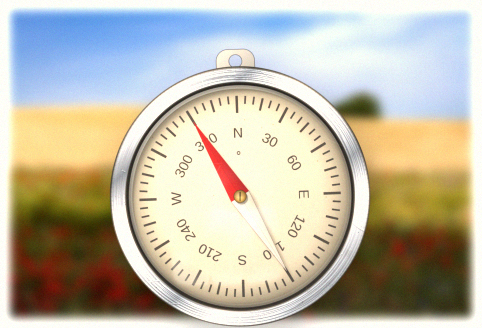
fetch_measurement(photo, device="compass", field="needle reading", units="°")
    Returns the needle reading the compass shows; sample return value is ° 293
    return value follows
° 330
